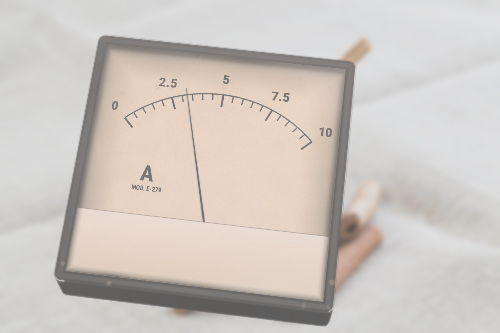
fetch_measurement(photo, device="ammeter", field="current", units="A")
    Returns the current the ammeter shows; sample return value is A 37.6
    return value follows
A 3.25
